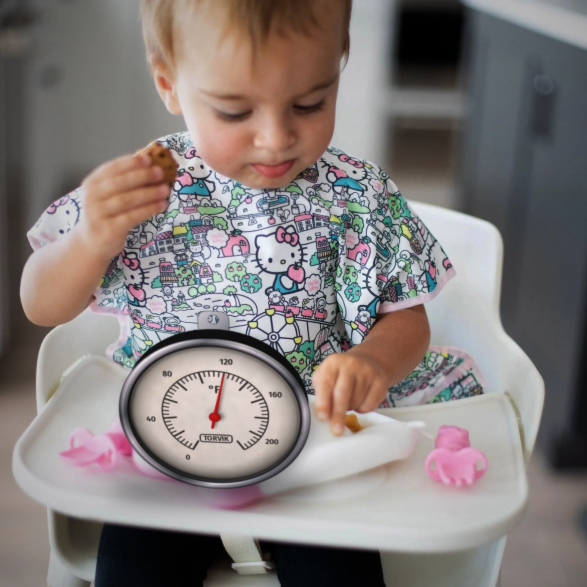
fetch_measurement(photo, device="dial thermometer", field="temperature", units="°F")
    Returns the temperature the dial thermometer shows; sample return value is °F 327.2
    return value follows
°F 120
